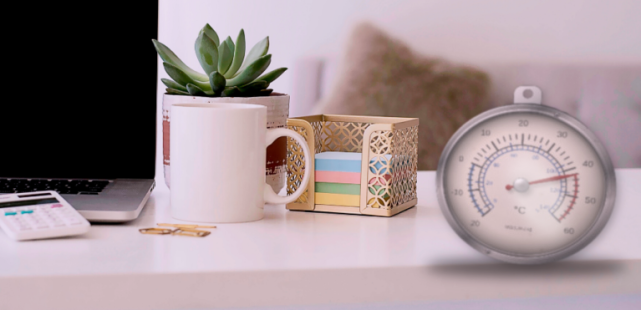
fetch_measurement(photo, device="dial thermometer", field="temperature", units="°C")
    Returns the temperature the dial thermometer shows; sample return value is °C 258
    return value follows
°C 42
